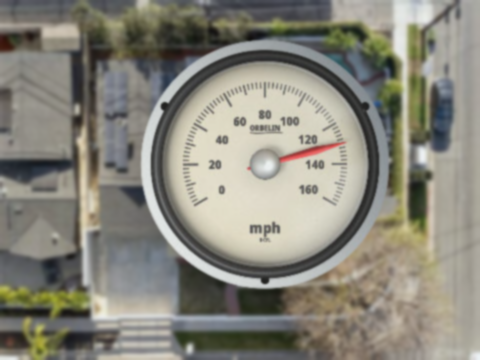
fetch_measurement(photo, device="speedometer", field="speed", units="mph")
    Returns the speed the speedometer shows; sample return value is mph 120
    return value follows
mph 130
